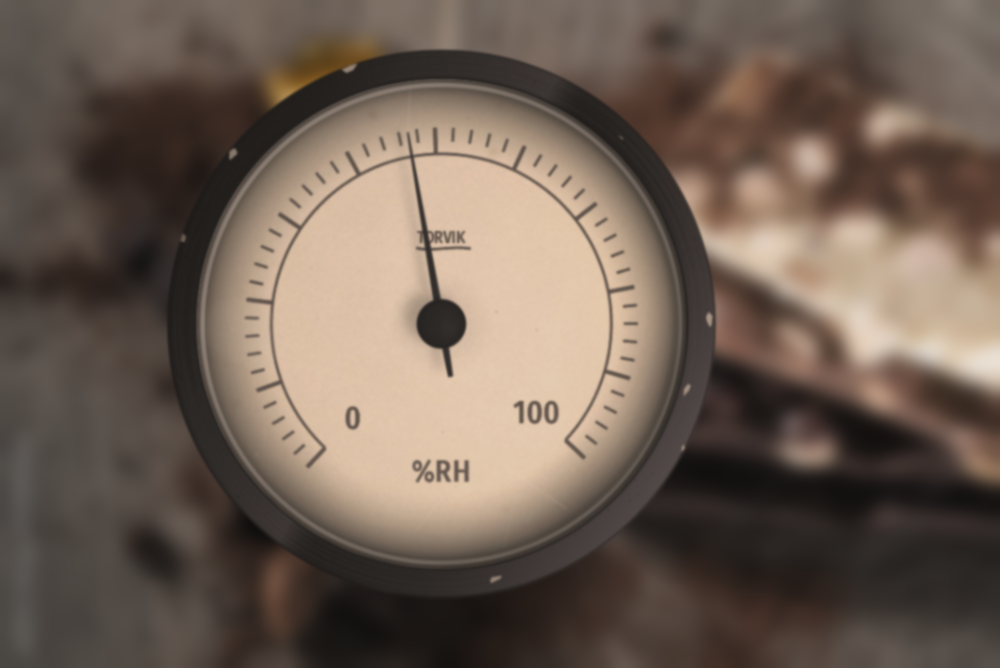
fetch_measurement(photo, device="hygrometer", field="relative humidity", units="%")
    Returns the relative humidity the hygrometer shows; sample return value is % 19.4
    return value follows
% 47
